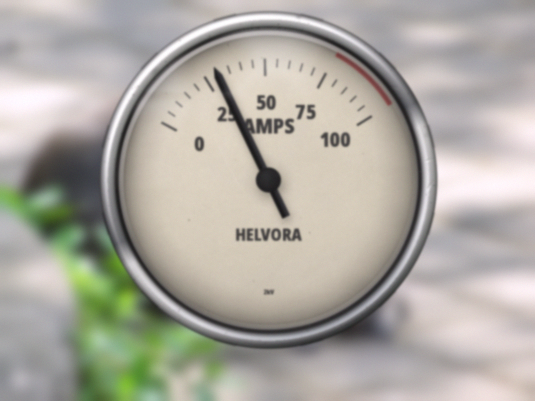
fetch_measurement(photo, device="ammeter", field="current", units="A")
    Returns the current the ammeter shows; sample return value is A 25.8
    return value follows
A 30
